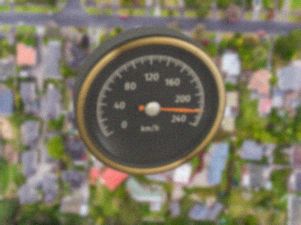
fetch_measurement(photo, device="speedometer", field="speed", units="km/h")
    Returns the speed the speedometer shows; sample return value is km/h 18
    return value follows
km/h 220
